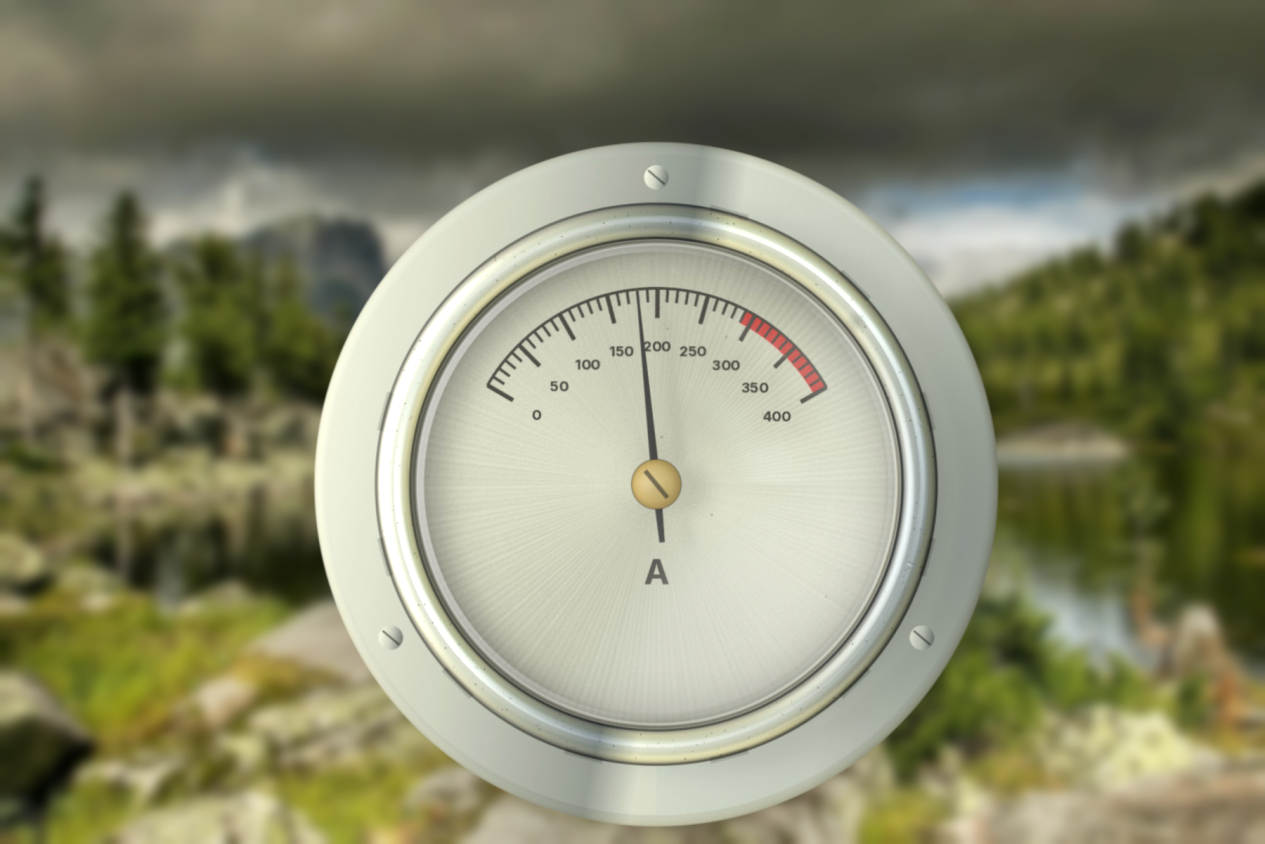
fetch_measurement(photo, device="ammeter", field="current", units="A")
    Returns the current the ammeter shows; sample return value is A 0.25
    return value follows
A 180
